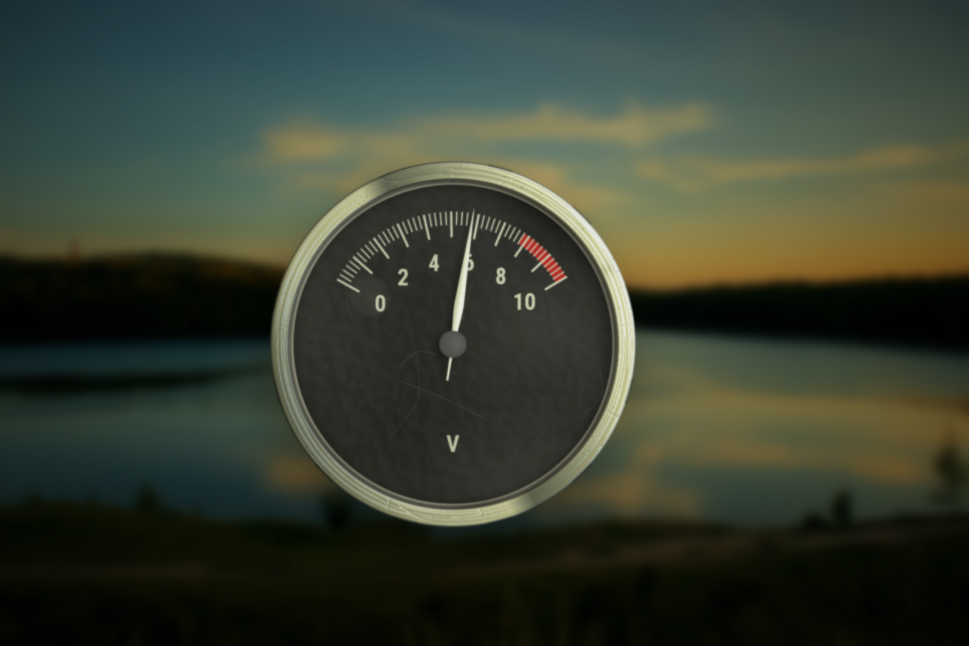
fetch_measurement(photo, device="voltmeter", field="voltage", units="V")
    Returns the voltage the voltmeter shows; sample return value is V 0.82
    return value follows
V 5.8
